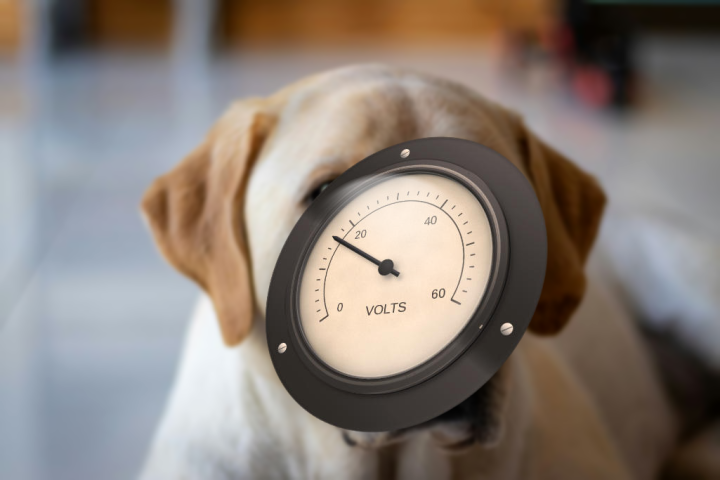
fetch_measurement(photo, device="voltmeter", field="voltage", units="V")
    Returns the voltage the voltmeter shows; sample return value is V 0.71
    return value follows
V 16
